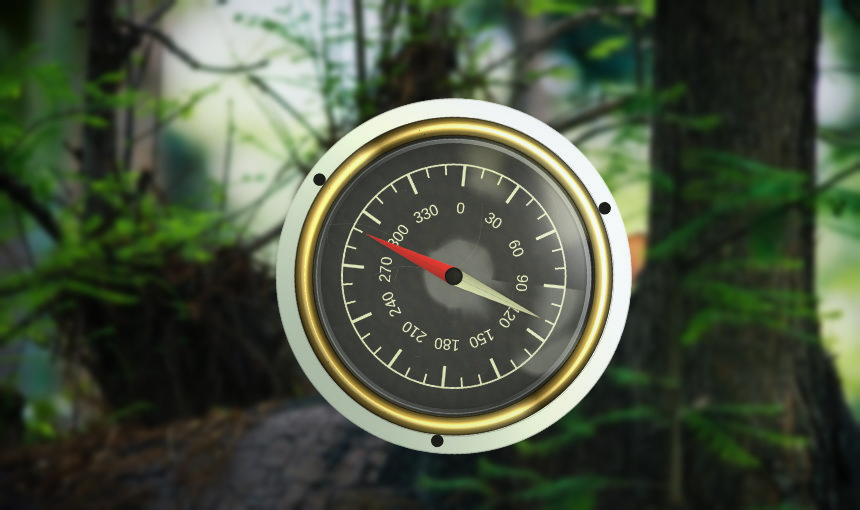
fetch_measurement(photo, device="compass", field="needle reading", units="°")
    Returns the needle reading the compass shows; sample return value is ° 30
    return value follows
° 290
